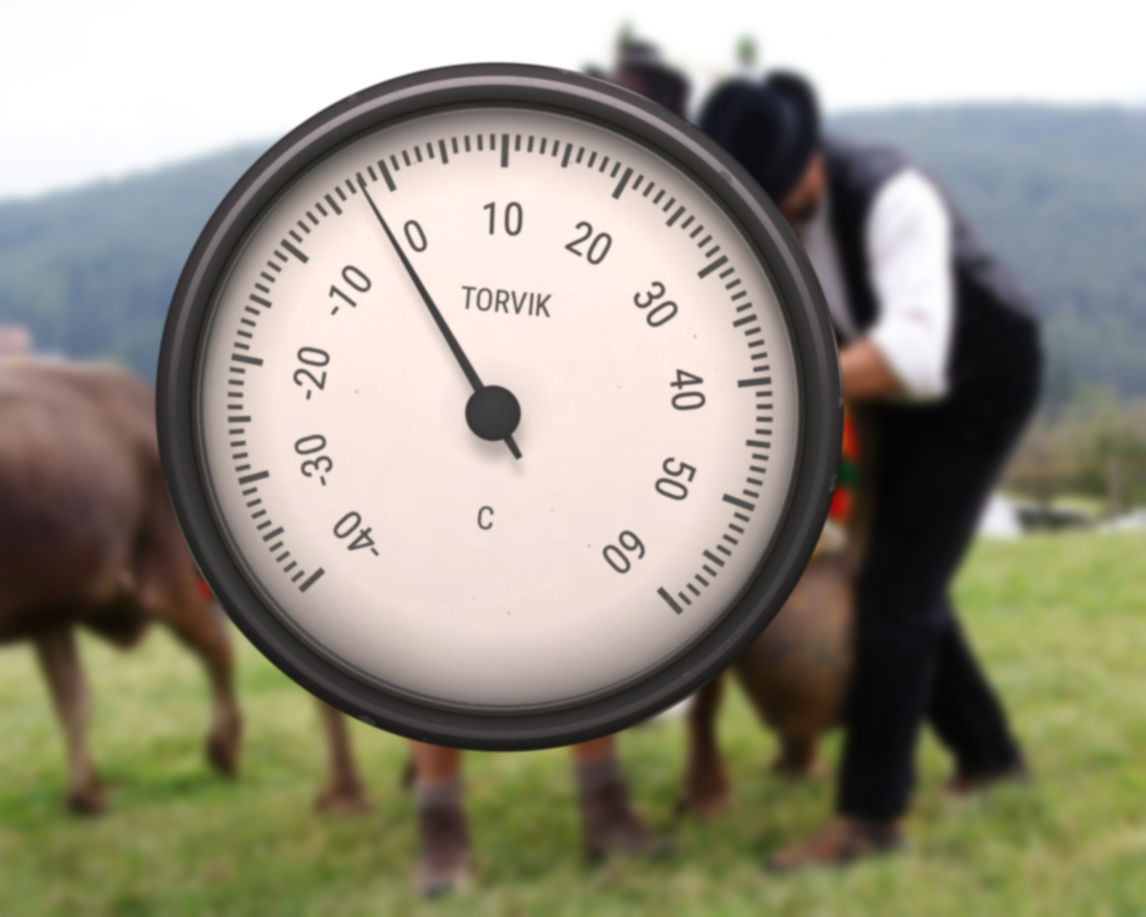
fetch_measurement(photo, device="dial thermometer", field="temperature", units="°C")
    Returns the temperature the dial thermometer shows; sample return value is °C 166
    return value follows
°C -2
